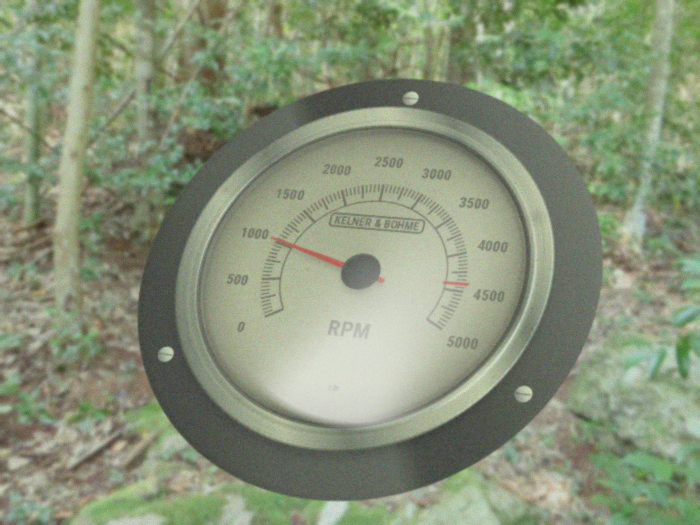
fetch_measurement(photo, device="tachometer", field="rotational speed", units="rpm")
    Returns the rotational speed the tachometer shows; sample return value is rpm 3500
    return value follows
rpm 1000
